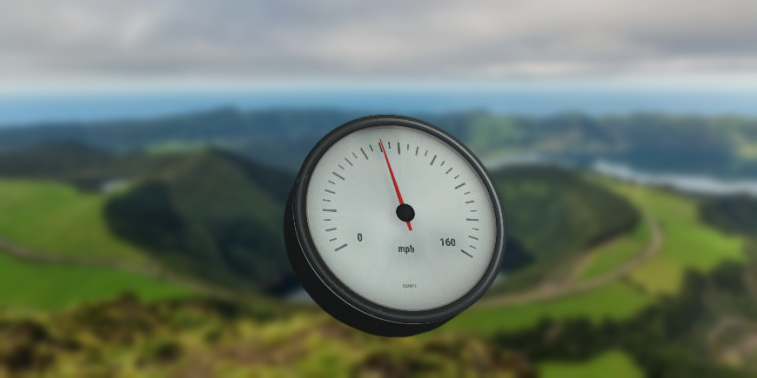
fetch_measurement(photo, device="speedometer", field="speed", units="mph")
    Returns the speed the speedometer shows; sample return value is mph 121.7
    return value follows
mph 70
